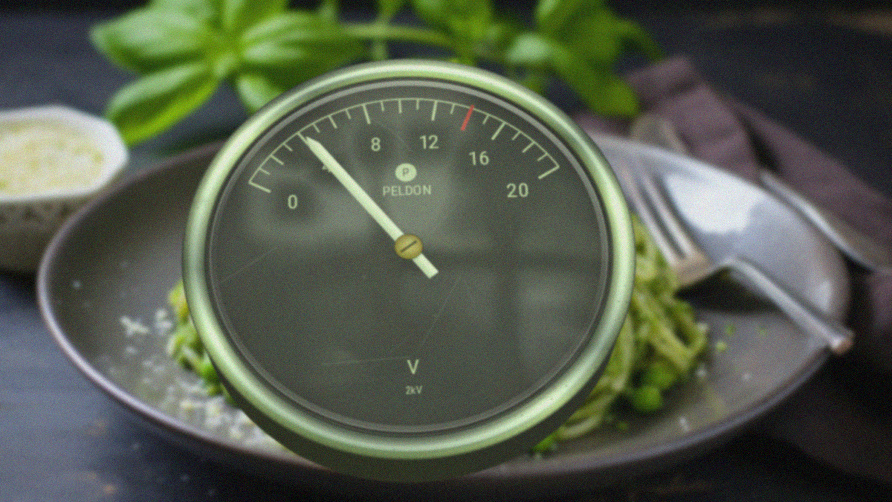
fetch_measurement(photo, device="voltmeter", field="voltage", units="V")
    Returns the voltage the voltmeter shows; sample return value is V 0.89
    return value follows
V 4
